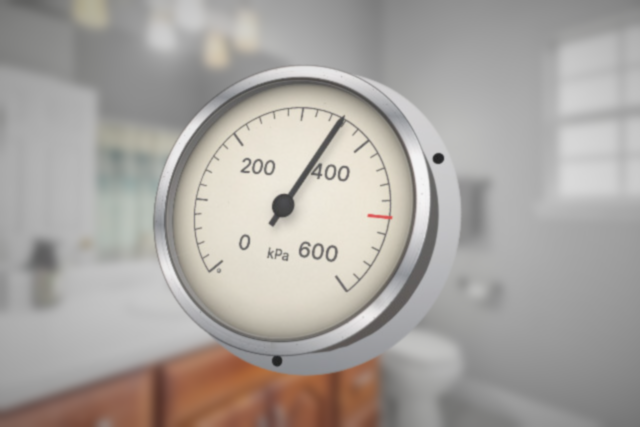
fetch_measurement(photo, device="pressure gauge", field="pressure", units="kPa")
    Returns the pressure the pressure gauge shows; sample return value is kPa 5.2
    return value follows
kPa 360
